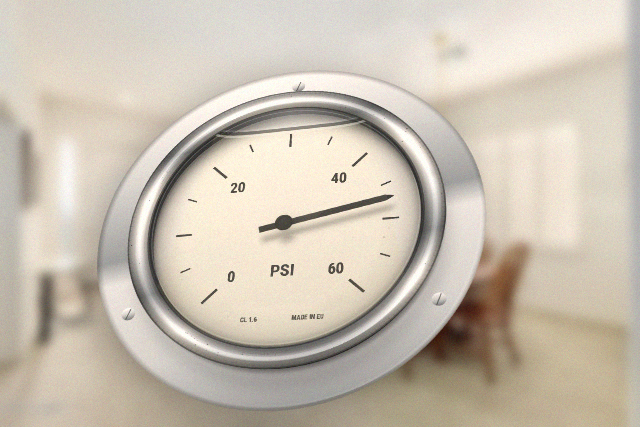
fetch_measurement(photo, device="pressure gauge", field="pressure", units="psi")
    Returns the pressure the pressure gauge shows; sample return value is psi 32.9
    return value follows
psi 47.5
